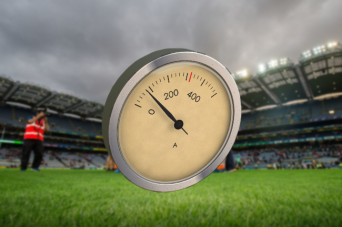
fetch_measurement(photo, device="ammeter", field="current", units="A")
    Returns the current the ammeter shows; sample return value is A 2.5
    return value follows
A 80
